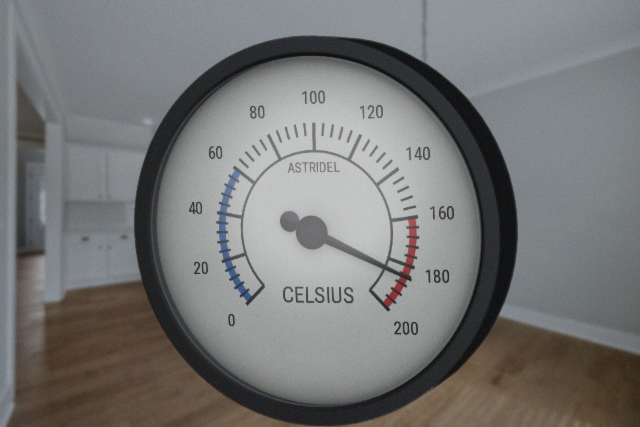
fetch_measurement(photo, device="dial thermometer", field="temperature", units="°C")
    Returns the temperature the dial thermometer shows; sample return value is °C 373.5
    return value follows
°C 184
